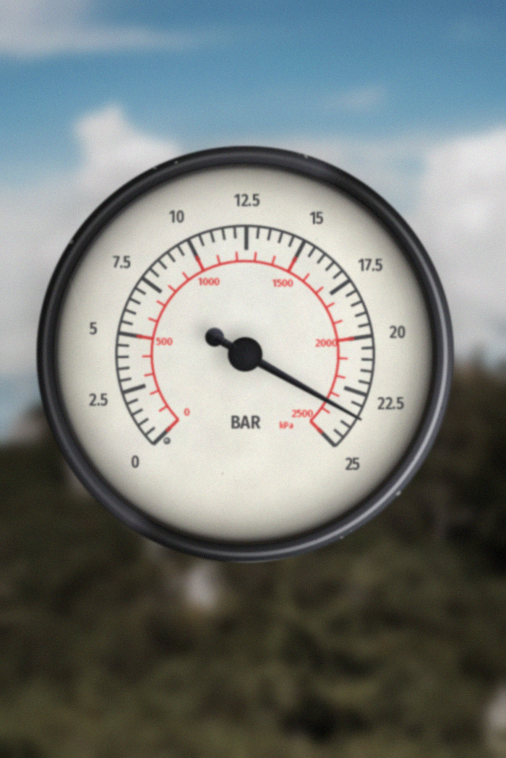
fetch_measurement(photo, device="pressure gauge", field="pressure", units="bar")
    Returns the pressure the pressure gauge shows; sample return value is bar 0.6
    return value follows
bar 23.5
